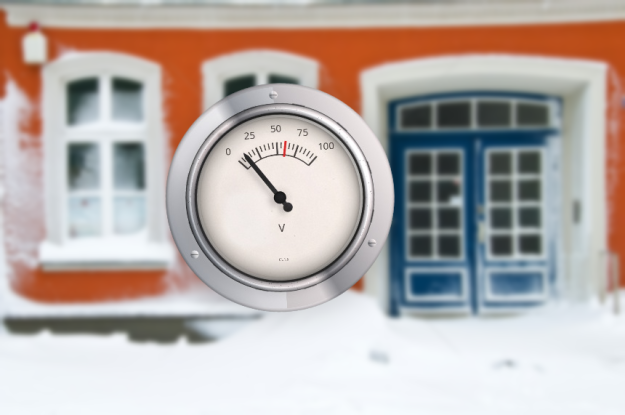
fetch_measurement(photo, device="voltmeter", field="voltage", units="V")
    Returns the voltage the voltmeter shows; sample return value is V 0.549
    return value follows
V 10
